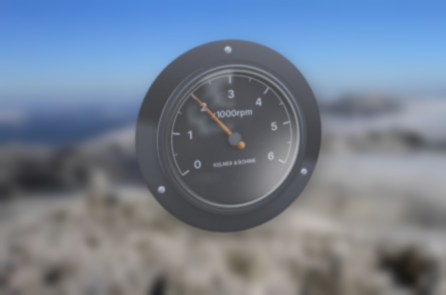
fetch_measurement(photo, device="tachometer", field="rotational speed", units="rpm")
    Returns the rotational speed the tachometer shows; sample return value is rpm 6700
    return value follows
rpm 2000
